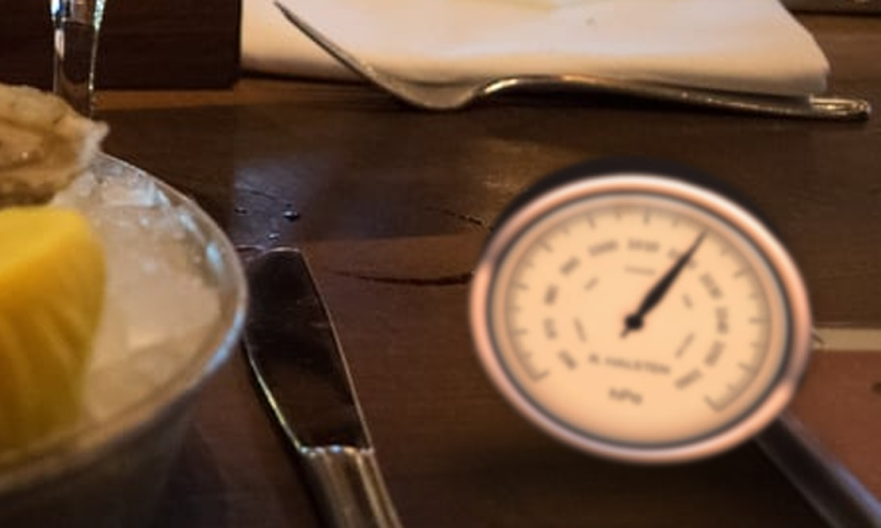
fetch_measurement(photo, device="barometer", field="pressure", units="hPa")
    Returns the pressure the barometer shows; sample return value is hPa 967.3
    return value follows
hPa 1020
